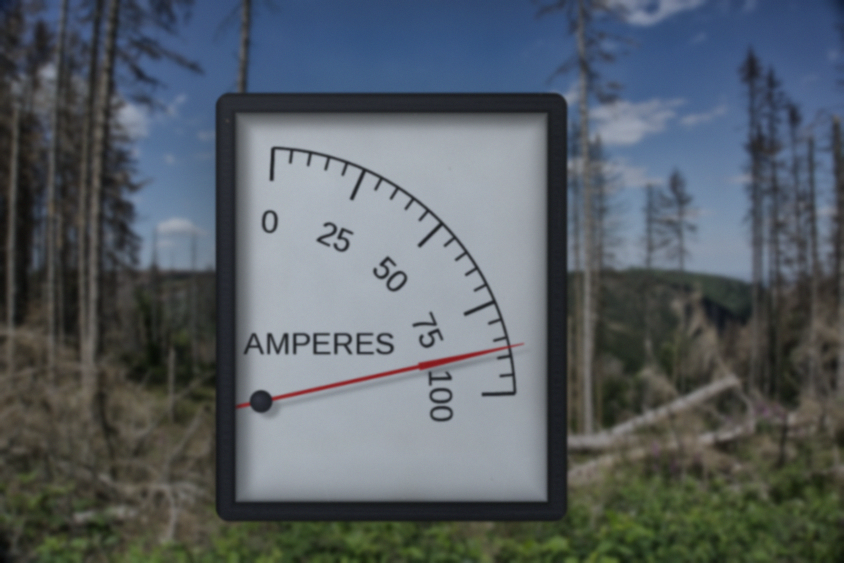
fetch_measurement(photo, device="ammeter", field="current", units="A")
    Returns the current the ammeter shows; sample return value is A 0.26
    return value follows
A 87.5
